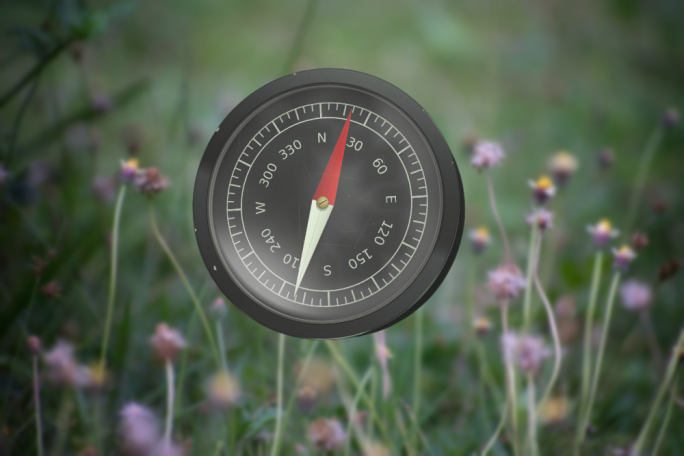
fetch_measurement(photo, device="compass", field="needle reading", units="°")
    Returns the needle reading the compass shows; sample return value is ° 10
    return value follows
° 20
